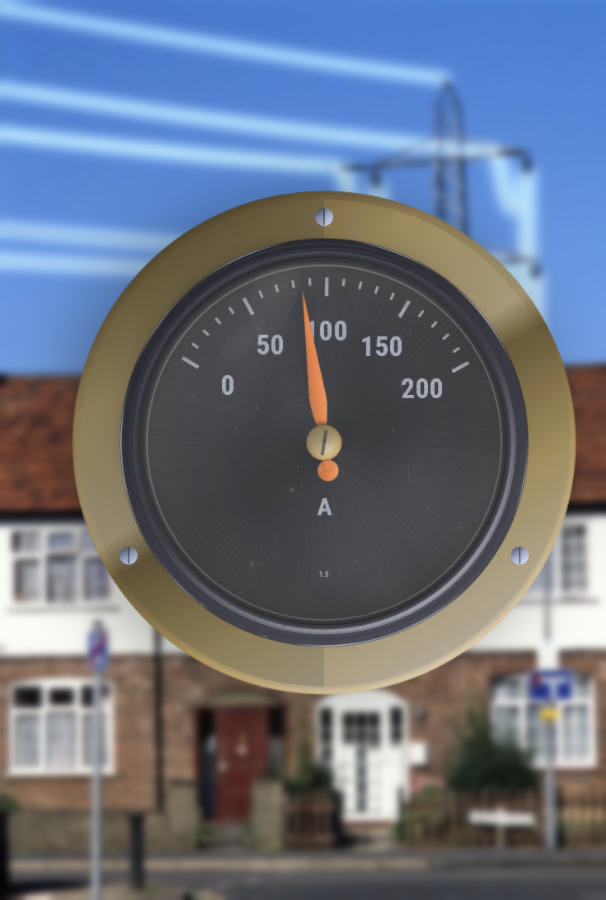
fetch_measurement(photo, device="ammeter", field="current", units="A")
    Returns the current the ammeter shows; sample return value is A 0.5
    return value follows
A 85
